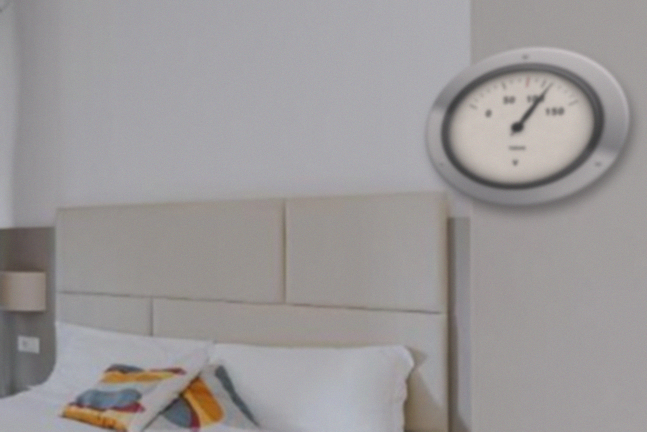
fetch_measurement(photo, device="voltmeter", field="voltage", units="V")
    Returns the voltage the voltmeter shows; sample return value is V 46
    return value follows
V 110
